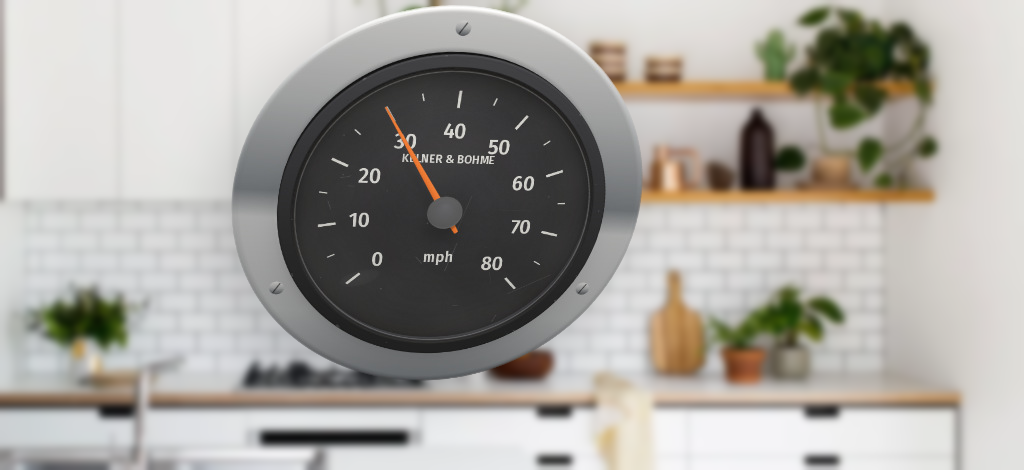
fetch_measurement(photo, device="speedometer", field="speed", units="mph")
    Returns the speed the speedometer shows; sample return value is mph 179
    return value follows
mph 30
